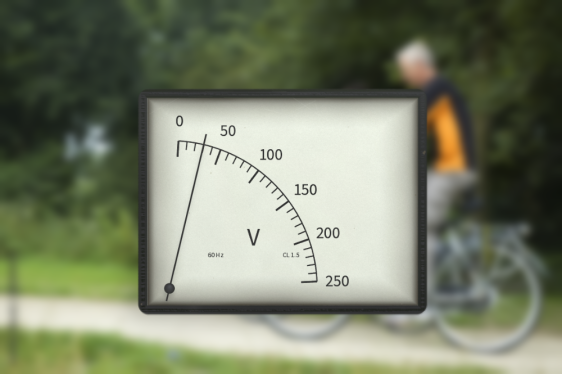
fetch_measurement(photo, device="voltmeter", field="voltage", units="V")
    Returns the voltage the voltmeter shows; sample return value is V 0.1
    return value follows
V 30
